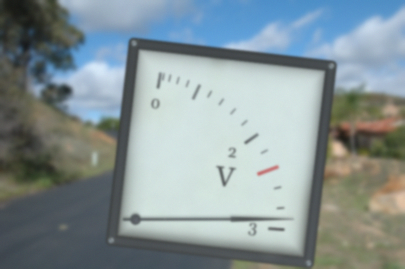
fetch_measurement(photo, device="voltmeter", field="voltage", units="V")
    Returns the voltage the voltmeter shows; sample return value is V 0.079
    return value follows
V 2.9
